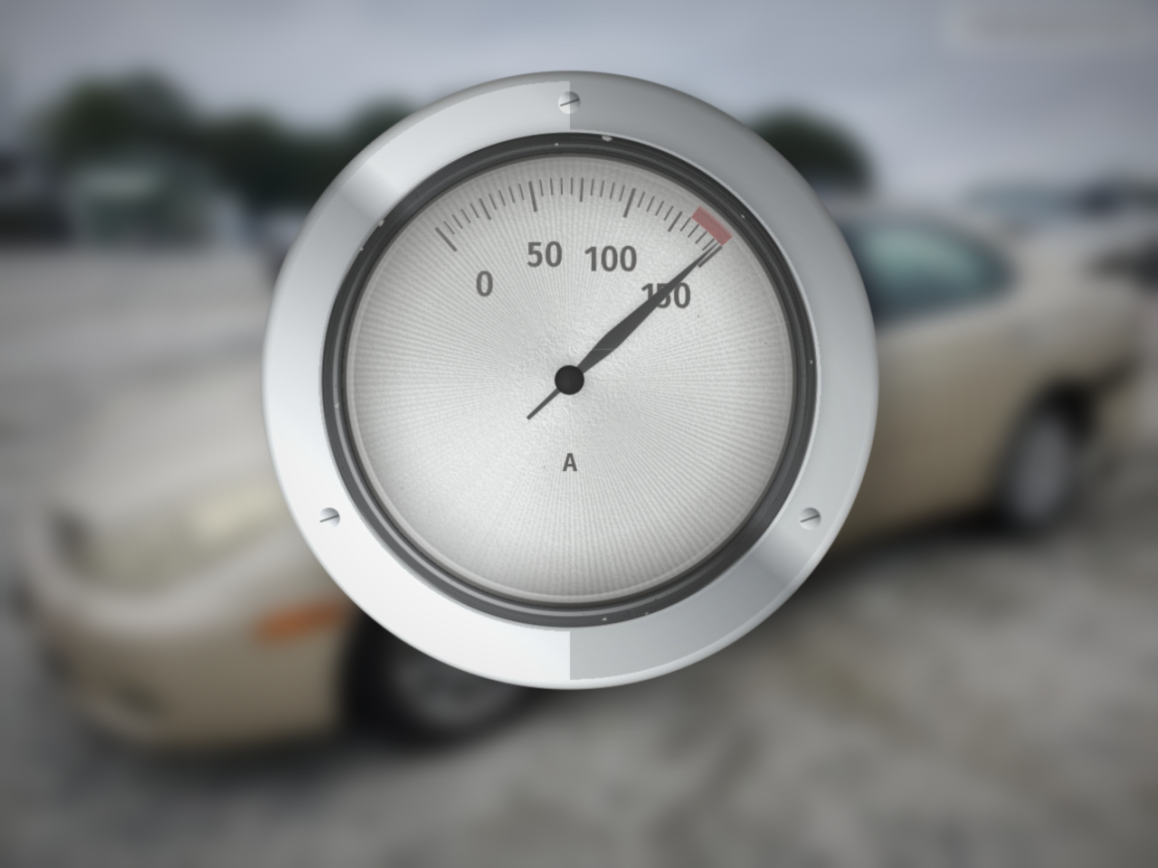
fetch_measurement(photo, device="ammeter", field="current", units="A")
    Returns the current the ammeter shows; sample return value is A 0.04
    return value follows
A 147.5
